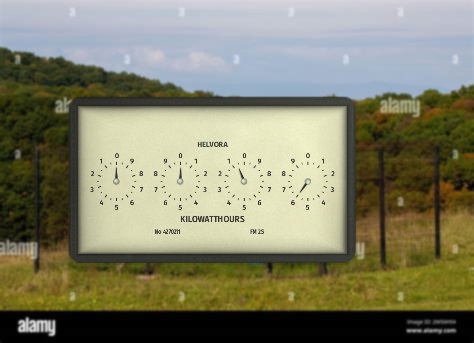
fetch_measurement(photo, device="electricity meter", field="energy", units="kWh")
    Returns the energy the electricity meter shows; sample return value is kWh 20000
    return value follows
kWh 6
